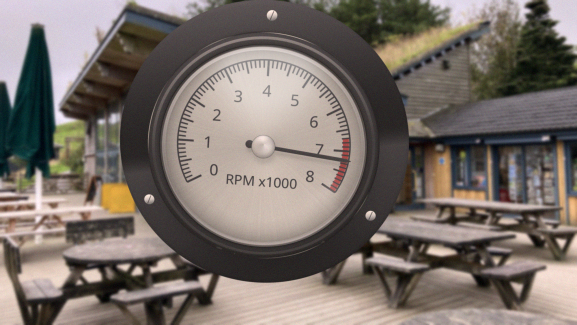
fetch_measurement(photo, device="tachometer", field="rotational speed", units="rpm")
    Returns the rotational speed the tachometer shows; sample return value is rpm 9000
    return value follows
rpm 7200
